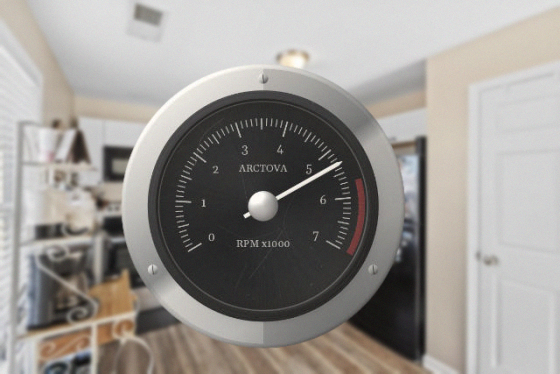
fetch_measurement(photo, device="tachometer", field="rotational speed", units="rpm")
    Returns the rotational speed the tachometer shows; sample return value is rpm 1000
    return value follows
rpm 5300
